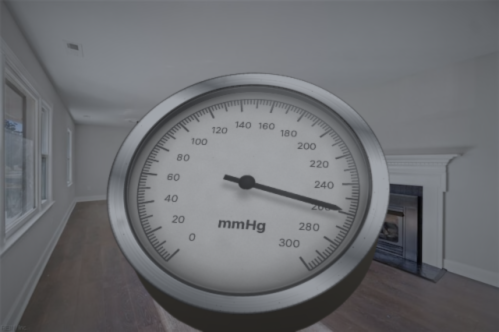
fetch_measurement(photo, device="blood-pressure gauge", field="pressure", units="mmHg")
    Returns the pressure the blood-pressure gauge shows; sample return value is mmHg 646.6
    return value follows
mmHg 260
